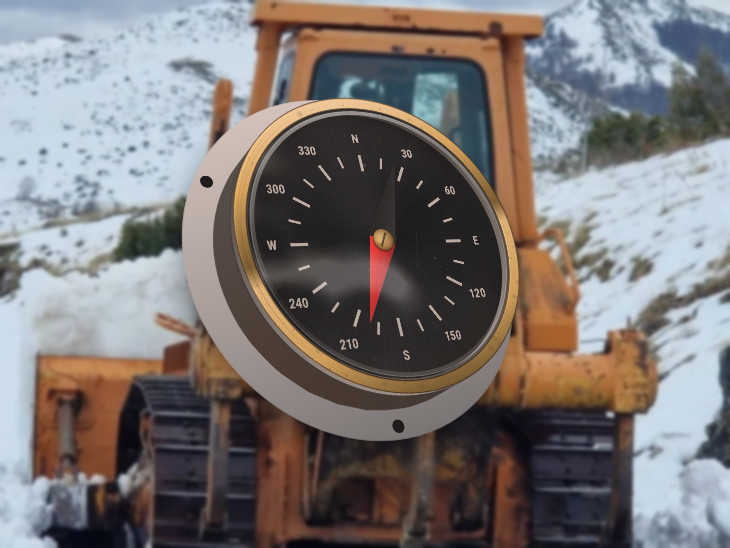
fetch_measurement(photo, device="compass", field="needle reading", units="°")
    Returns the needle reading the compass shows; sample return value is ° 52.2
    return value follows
° 202.5
